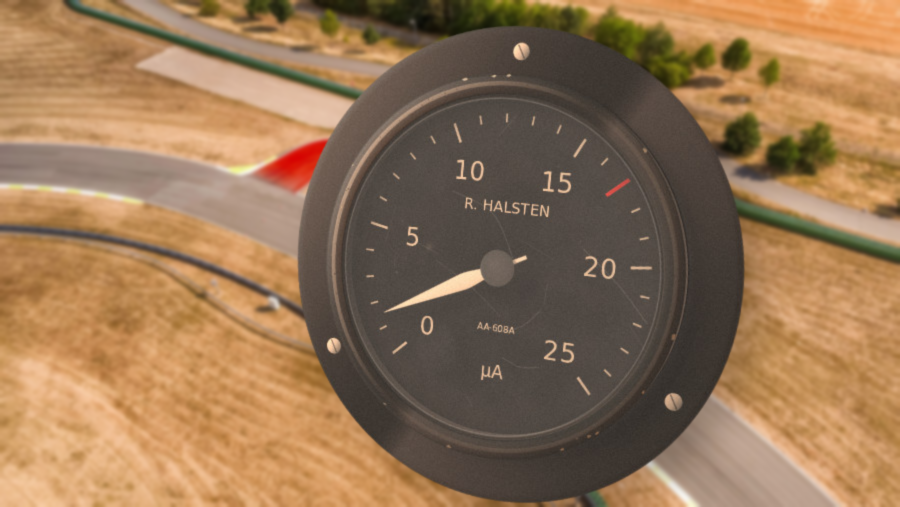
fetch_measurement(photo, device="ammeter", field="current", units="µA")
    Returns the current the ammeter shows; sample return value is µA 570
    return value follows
µA 1.5
